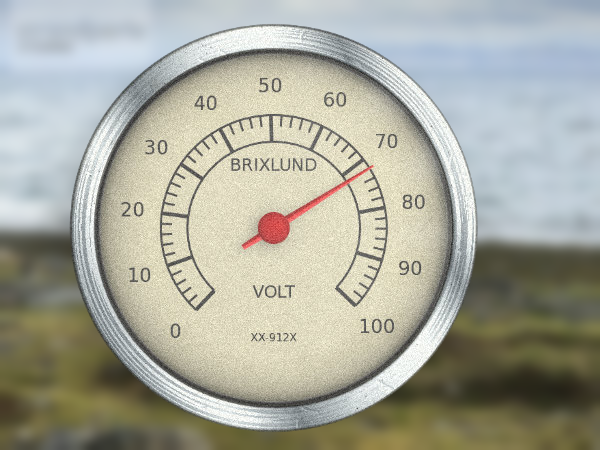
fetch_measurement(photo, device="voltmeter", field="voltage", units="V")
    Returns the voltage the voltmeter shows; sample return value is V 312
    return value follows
V 72
